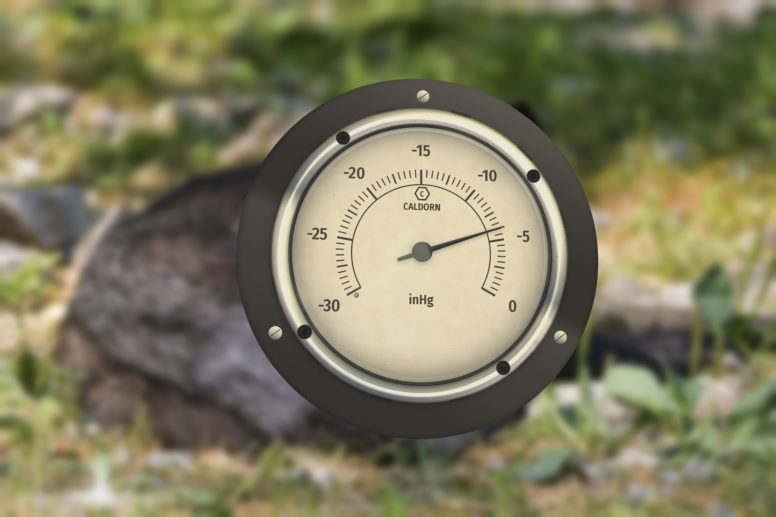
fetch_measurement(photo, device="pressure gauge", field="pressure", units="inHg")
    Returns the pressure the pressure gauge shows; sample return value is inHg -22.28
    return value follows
inHg -6
